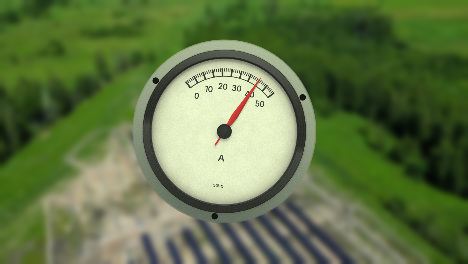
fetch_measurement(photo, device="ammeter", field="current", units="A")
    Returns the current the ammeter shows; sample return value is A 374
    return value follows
A 40
